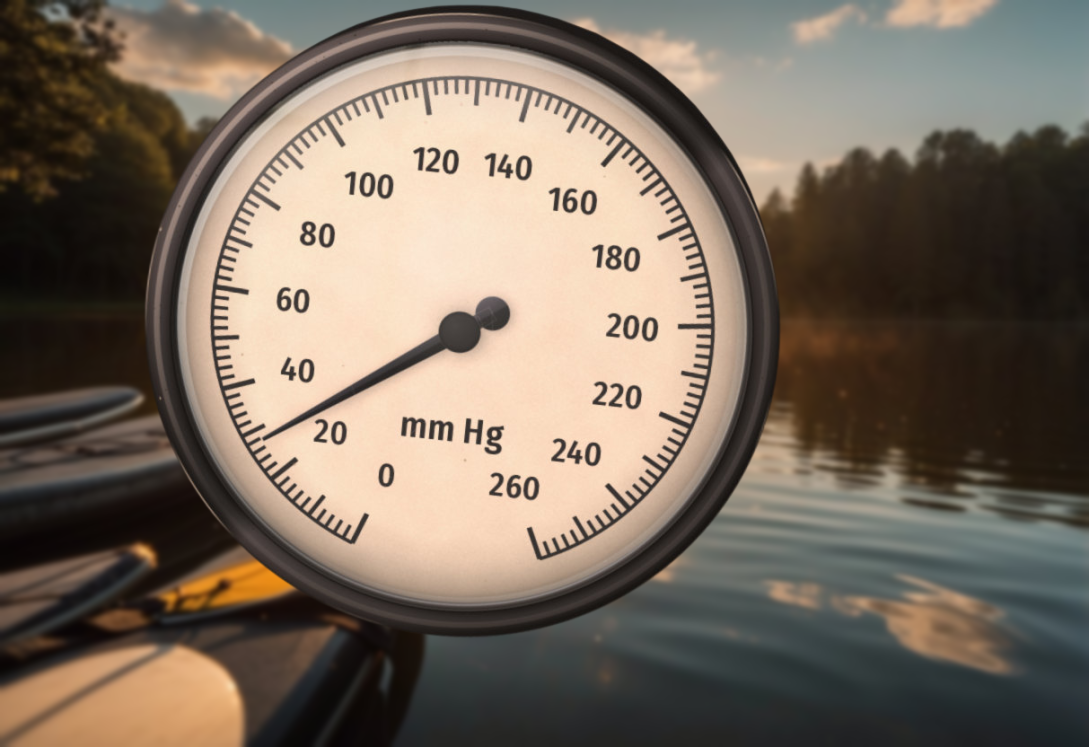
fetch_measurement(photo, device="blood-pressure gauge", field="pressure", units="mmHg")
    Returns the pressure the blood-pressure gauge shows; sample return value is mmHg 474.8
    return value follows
mmHg 28
